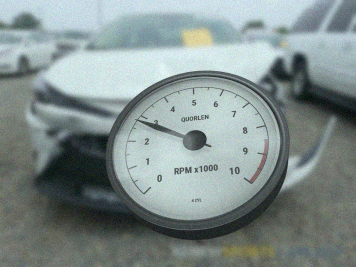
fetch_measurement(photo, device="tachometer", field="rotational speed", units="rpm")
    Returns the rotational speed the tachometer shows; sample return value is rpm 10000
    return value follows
rpm 2750
